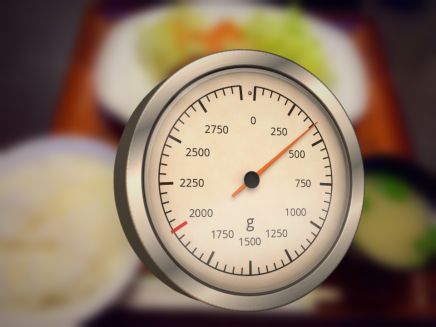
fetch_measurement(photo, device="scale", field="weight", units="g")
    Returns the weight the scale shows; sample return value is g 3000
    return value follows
g 400
